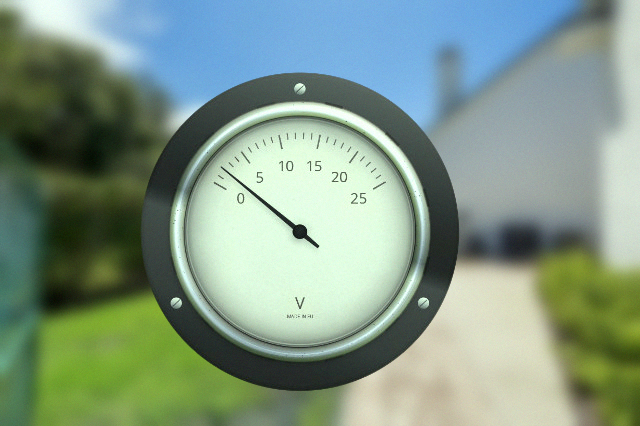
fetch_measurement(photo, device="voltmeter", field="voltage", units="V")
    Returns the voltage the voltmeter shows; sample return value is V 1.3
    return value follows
V 2
